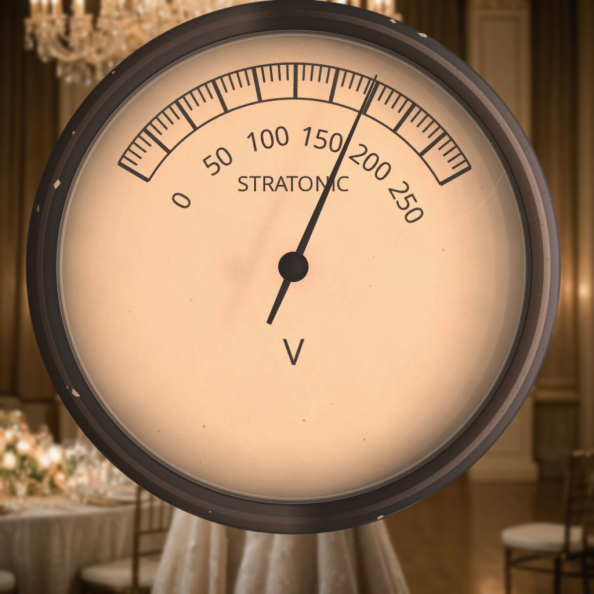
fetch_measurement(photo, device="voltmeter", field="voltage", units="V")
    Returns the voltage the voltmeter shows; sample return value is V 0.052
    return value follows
V 172.5
